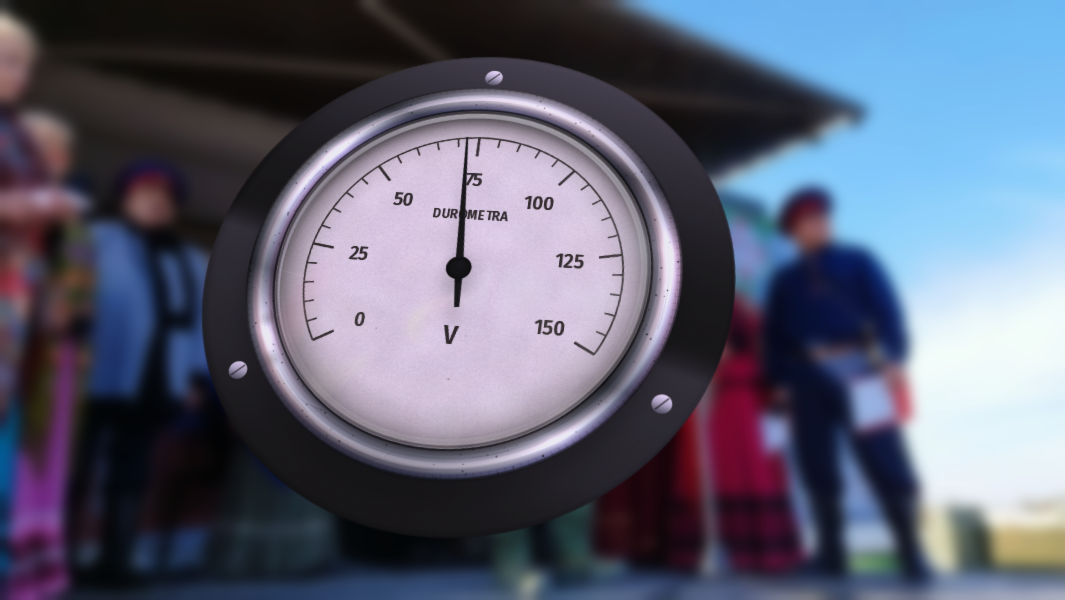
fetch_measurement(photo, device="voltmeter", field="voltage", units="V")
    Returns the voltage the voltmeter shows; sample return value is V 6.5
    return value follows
V 72.5
